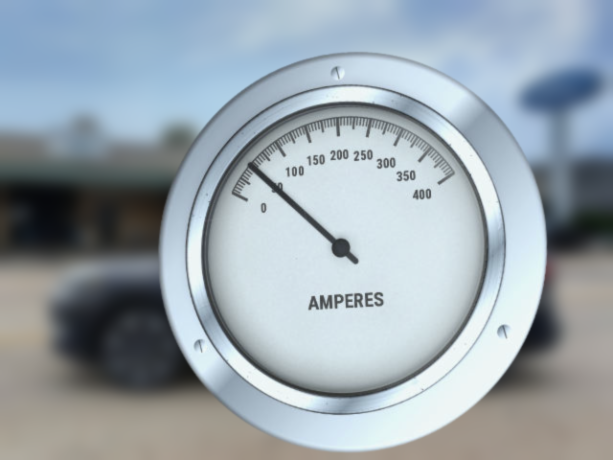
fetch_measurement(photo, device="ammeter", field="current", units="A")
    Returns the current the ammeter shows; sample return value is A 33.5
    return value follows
A 50
